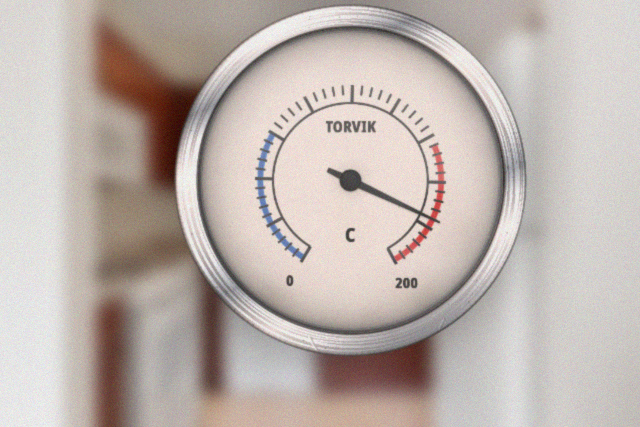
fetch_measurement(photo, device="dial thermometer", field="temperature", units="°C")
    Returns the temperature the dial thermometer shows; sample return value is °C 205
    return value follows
°C 176
